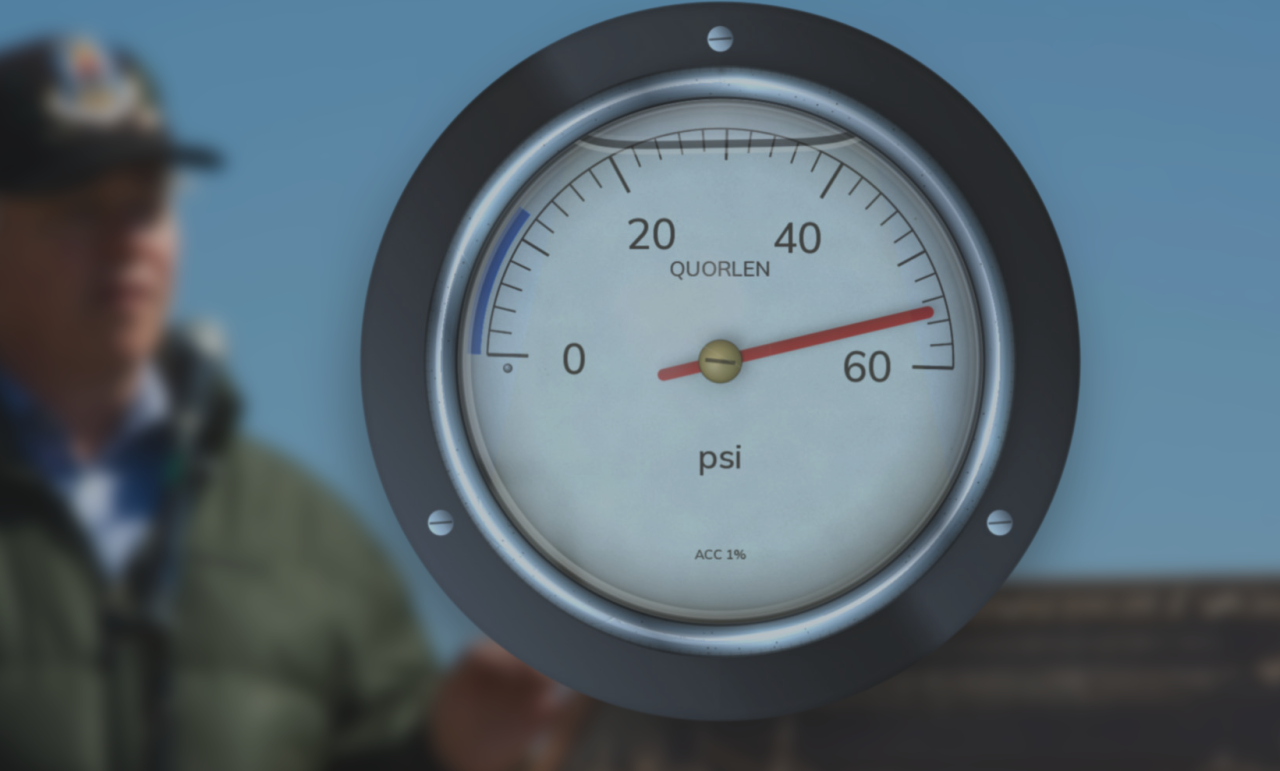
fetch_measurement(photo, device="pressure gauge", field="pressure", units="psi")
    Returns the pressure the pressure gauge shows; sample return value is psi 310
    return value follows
psi 55
